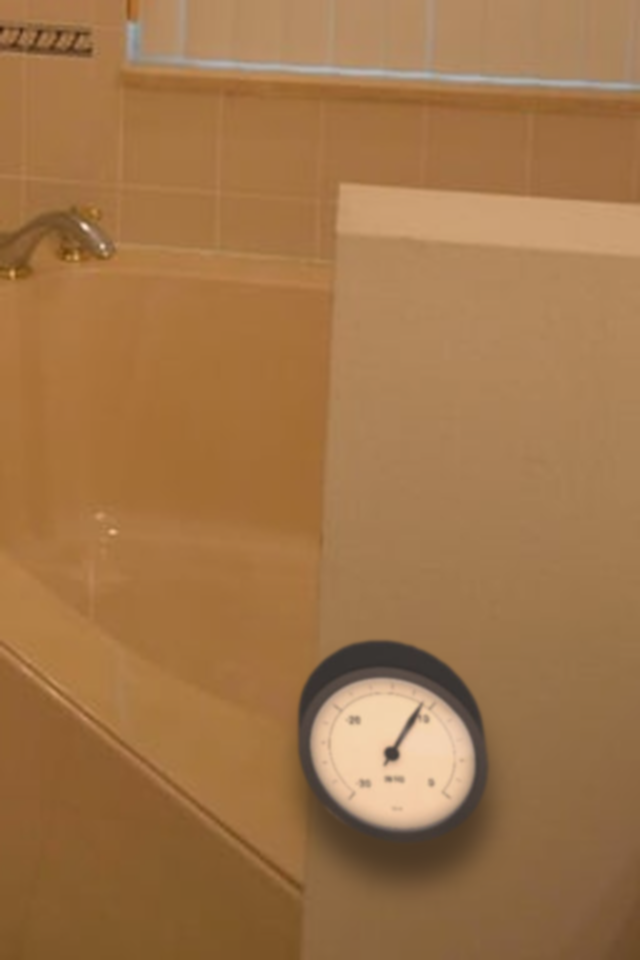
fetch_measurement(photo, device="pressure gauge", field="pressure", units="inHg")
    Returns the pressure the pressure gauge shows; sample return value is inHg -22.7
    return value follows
inHg -11
